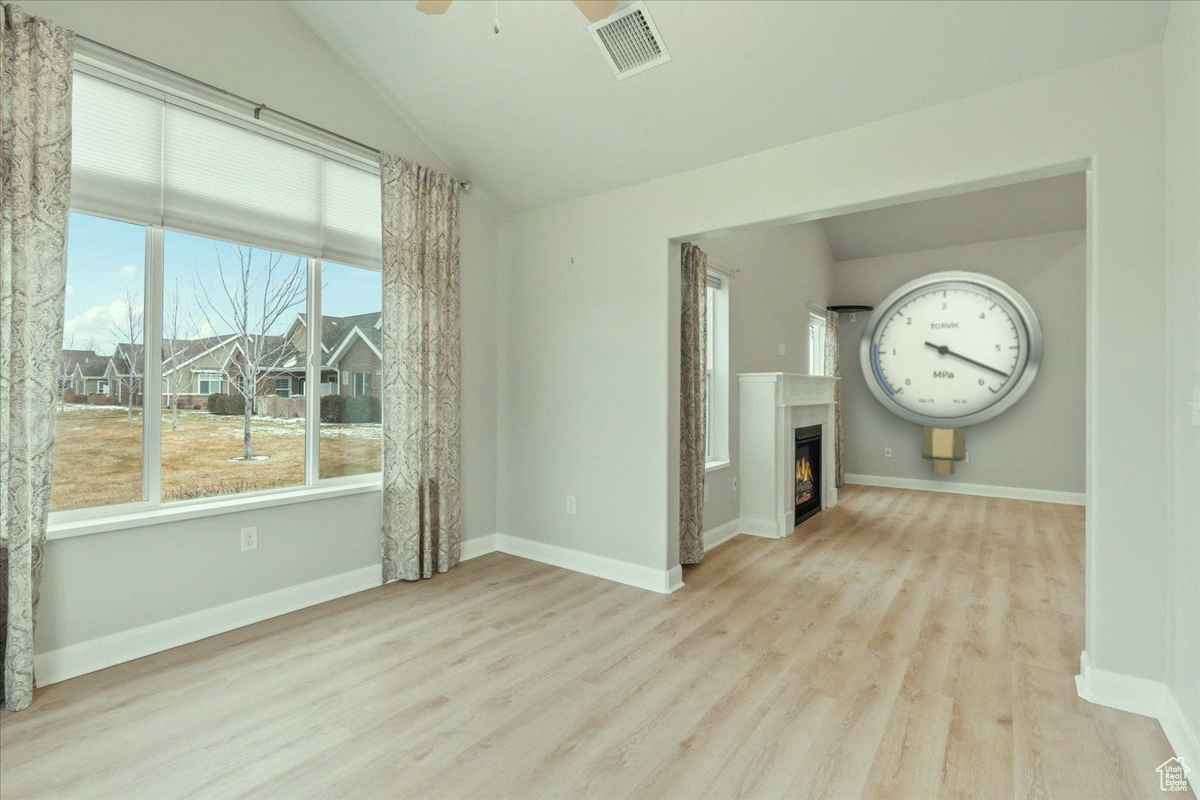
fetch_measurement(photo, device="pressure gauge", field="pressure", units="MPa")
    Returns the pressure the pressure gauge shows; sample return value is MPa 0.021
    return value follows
MPa 5.6
